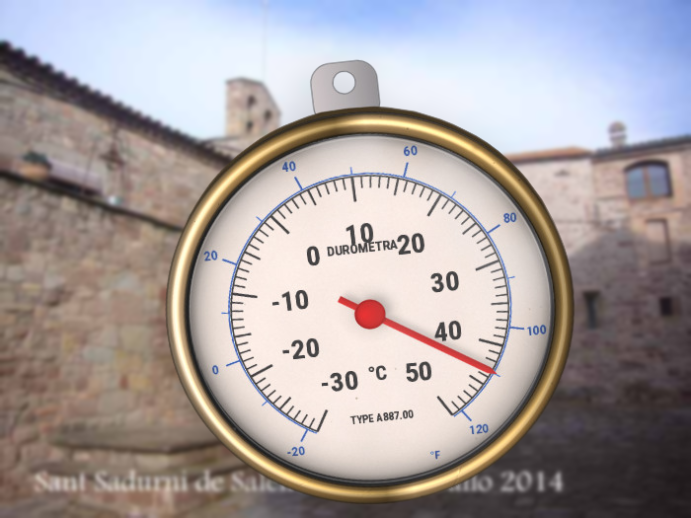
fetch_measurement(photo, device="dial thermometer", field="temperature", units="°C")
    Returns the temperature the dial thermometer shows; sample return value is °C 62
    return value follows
°C 43
